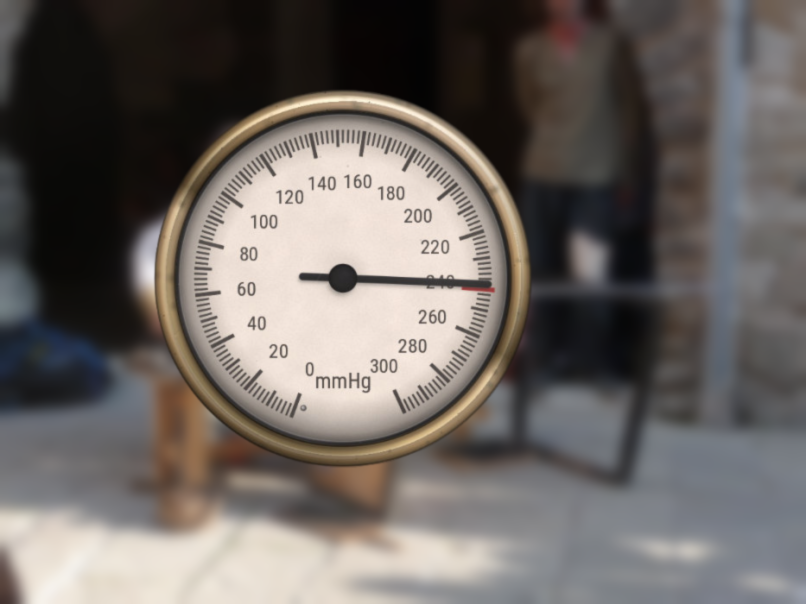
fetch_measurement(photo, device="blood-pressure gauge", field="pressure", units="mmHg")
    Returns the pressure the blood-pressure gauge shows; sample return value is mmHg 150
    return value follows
mmHg 240
